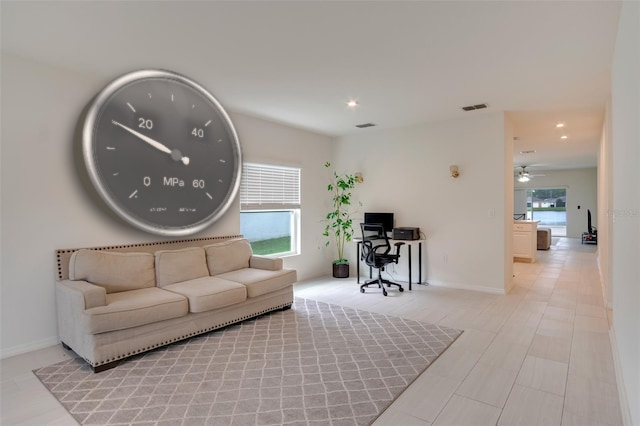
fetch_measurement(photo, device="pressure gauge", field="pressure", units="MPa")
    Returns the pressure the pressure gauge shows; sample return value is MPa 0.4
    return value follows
MPa 15
